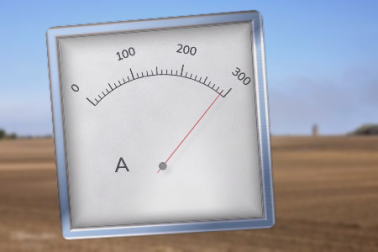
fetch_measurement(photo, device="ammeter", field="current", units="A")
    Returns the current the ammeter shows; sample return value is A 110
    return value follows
A 290
